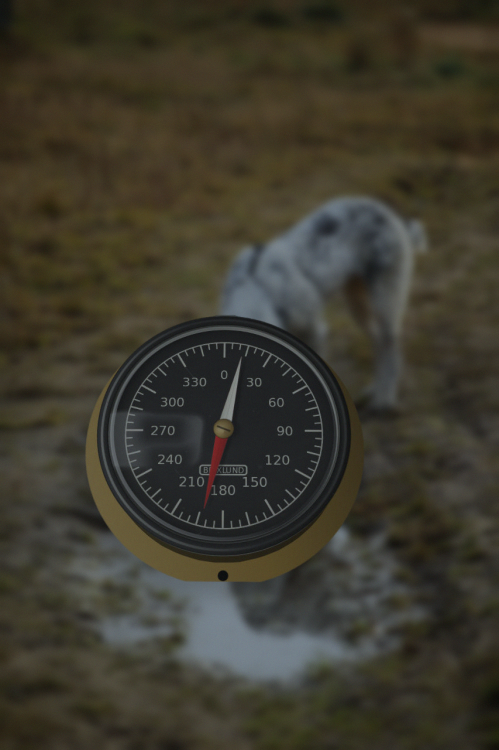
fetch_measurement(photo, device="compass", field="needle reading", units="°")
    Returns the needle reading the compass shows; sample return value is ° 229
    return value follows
° 192.5
